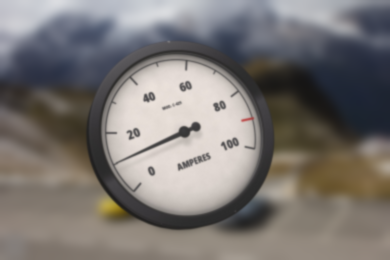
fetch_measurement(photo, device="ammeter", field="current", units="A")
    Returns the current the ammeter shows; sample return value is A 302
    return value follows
A 10
